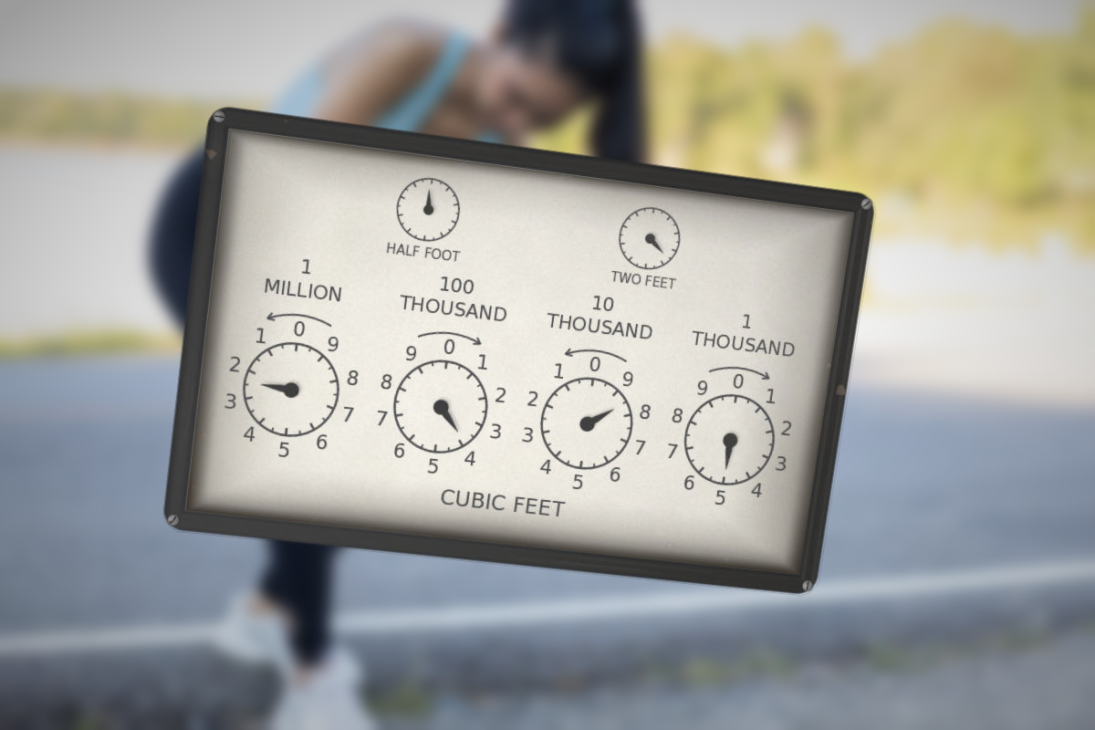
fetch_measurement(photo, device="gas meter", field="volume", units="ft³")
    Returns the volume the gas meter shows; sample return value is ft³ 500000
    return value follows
ft³ 238500
